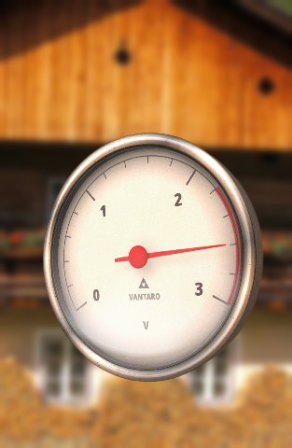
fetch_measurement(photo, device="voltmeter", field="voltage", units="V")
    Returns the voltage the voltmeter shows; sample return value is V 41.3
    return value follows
V 2.6
